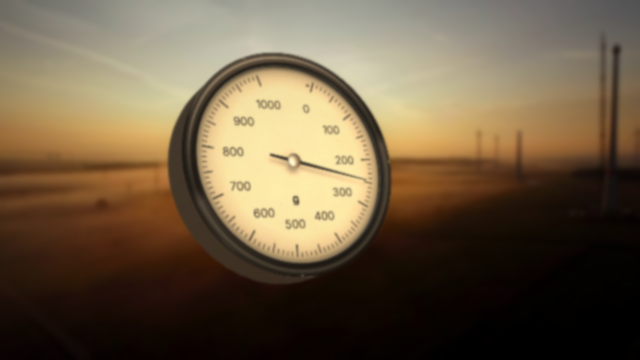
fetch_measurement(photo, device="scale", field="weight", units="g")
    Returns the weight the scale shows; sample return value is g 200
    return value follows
g 250
